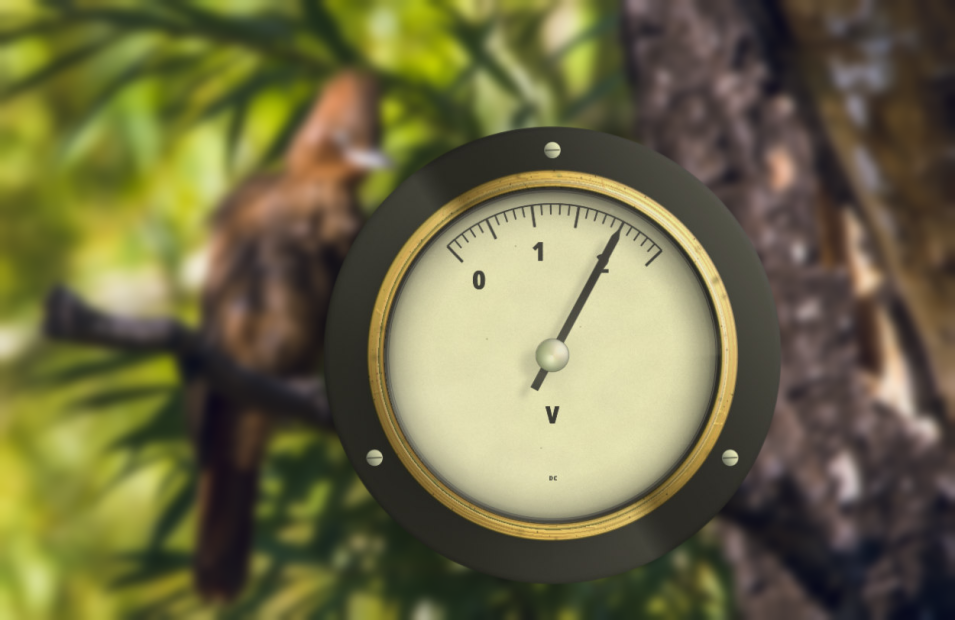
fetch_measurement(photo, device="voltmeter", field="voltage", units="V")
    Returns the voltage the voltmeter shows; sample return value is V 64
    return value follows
V 2
